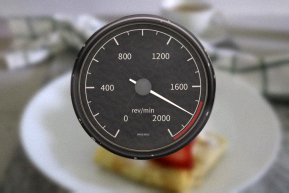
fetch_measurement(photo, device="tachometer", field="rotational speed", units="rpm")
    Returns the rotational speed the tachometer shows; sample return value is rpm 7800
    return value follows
rpm 1800
